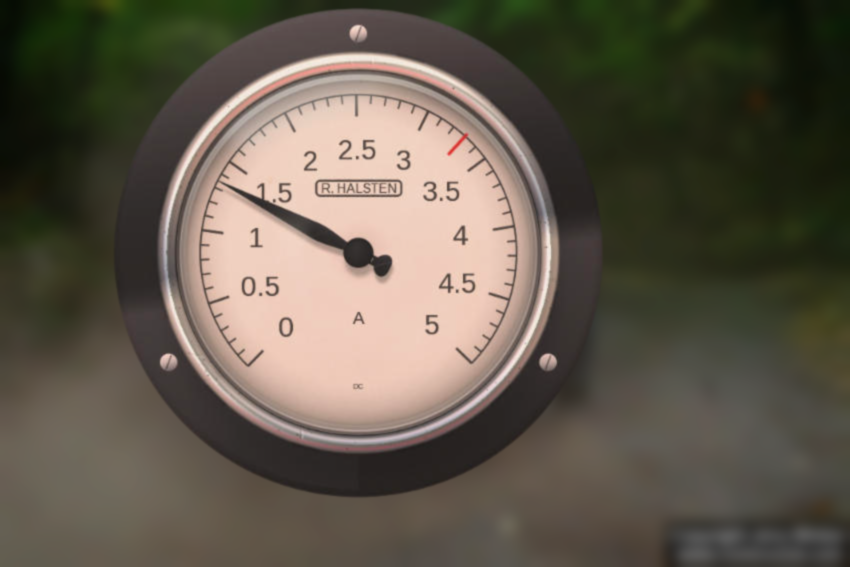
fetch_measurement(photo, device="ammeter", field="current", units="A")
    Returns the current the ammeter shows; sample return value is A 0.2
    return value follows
A 1.35
